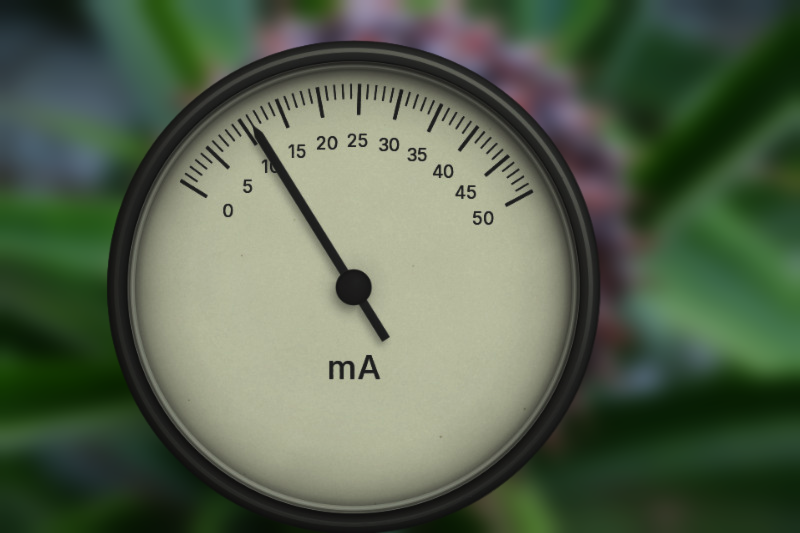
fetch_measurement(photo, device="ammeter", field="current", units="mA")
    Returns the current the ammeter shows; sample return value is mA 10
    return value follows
mA 11
